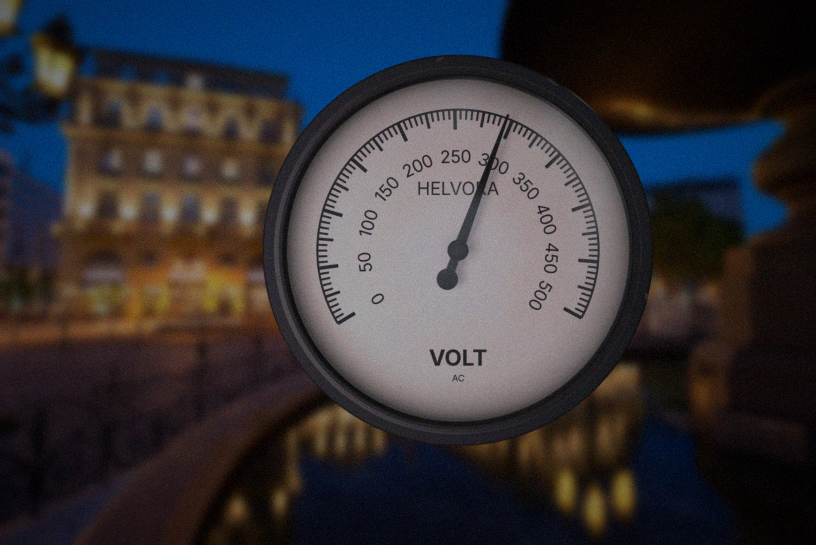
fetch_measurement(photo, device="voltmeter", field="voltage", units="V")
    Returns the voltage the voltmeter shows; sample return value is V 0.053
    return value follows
V 295
